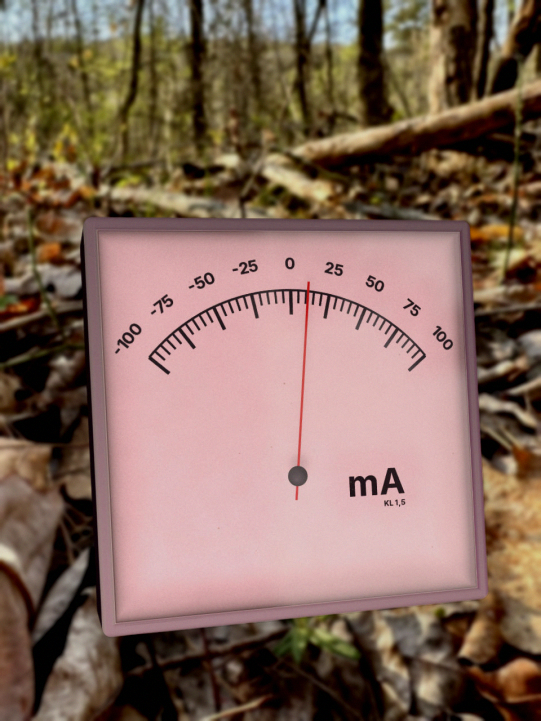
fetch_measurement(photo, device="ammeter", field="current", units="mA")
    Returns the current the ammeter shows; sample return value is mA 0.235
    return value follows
mA 10
